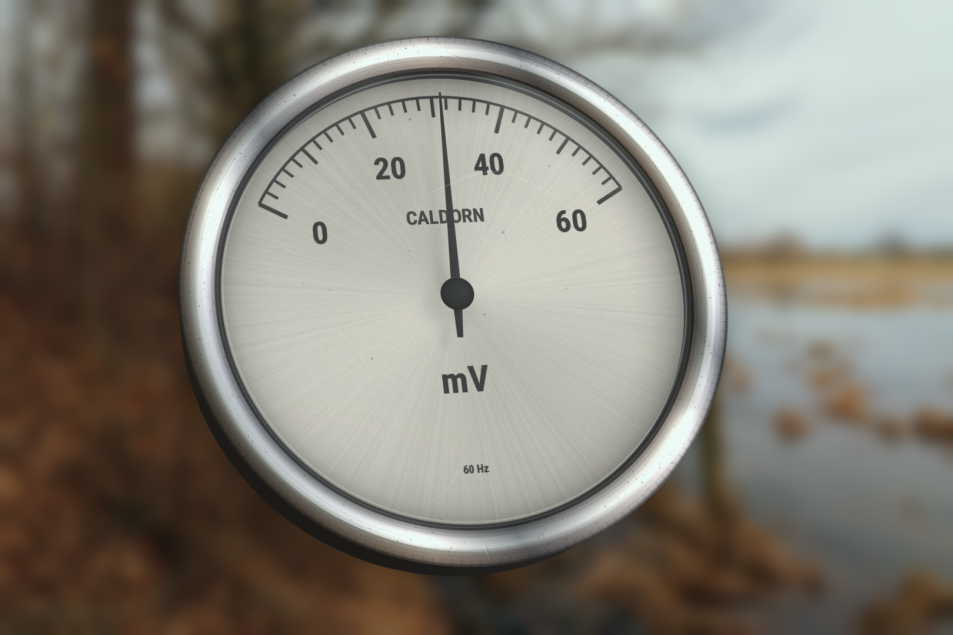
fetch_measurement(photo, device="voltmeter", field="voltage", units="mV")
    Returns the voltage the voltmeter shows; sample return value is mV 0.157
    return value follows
mV 31
